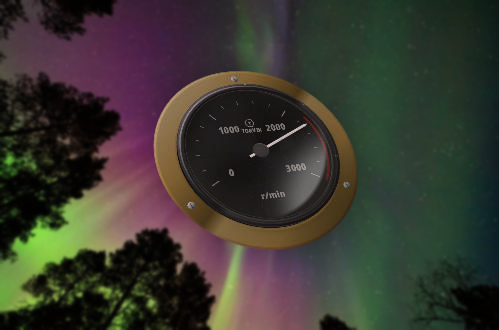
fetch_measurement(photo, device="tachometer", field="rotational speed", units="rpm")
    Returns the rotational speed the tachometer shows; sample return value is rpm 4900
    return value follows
rpm 2300
